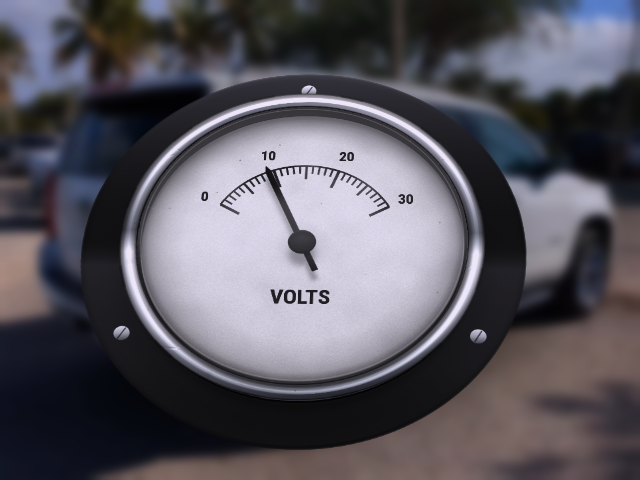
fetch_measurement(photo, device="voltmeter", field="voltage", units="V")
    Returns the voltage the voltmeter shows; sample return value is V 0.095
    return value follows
V 9
